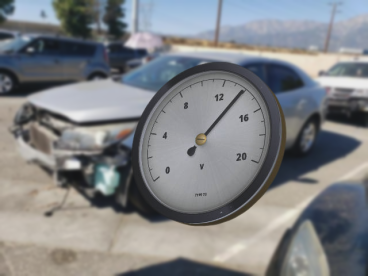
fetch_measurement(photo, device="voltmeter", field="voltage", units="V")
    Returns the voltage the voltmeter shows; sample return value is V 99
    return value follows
V 14
